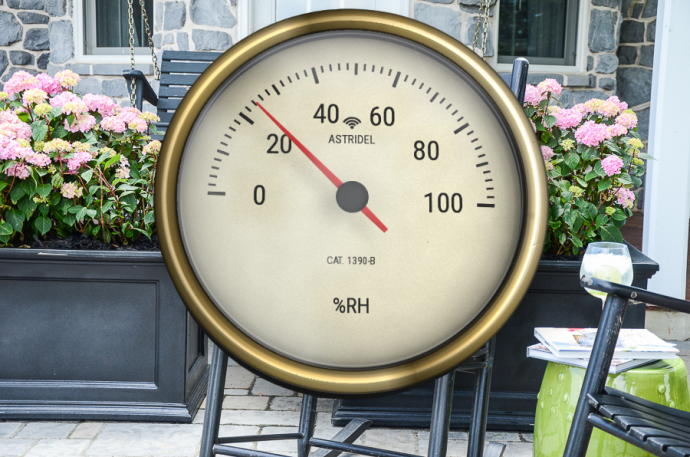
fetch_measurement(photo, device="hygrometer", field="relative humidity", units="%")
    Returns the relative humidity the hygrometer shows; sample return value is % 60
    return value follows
% 24
